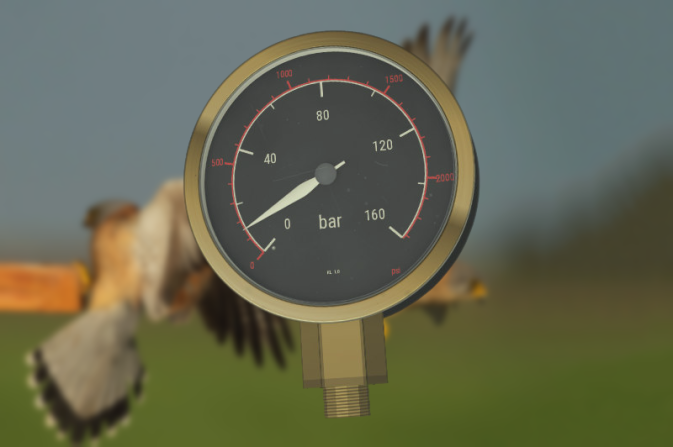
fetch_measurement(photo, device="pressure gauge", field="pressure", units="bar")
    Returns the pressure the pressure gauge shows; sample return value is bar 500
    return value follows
bar 10
